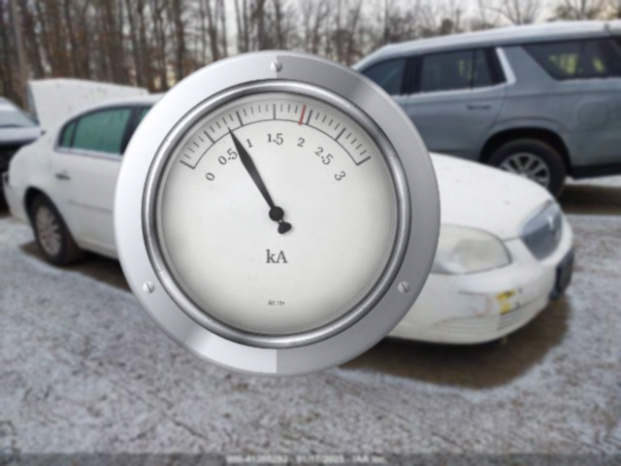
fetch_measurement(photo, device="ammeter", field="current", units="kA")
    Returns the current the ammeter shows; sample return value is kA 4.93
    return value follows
kA 0.8
